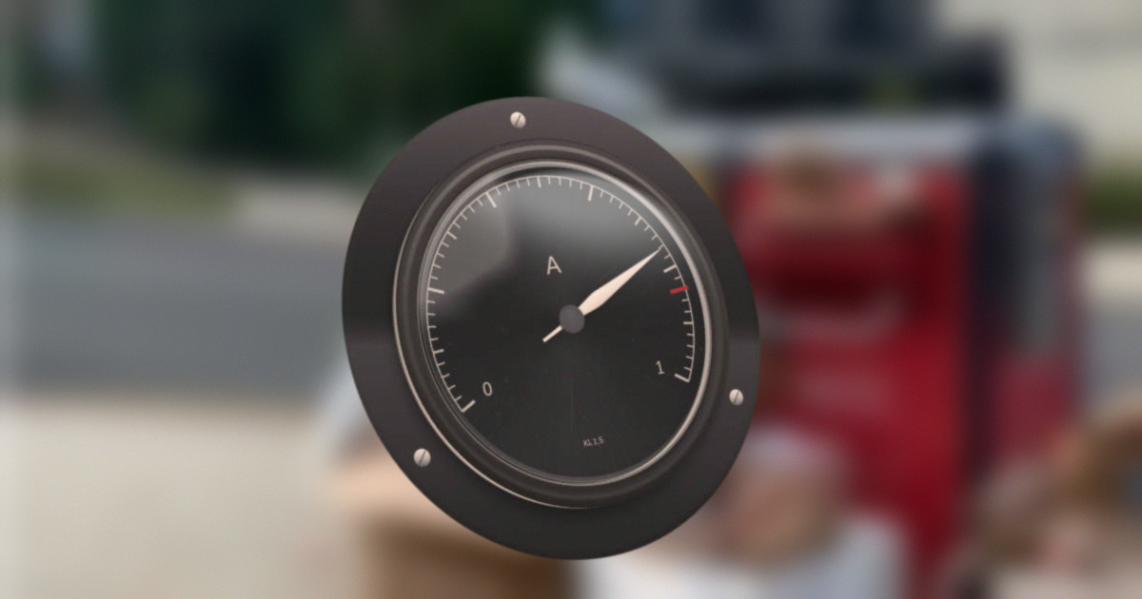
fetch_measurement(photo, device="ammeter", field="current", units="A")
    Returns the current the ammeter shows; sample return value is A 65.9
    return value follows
A 0.76
